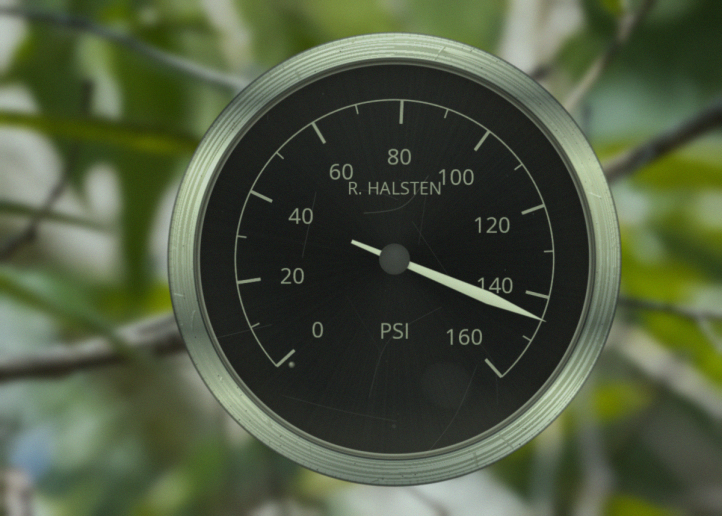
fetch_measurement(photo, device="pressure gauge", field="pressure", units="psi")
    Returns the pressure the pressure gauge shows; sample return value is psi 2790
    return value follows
psi 145
